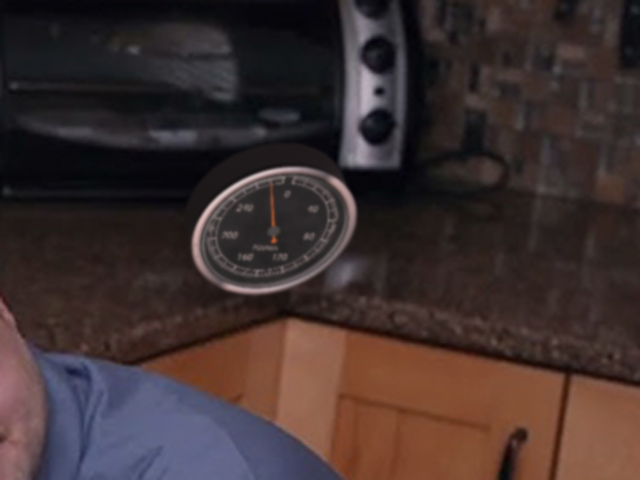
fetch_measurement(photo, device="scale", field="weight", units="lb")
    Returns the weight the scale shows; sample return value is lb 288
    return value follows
lb 270
